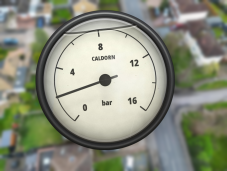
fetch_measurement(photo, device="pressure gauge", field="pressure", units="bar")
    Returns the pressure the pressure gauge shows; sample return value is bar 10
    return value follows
bar 2
